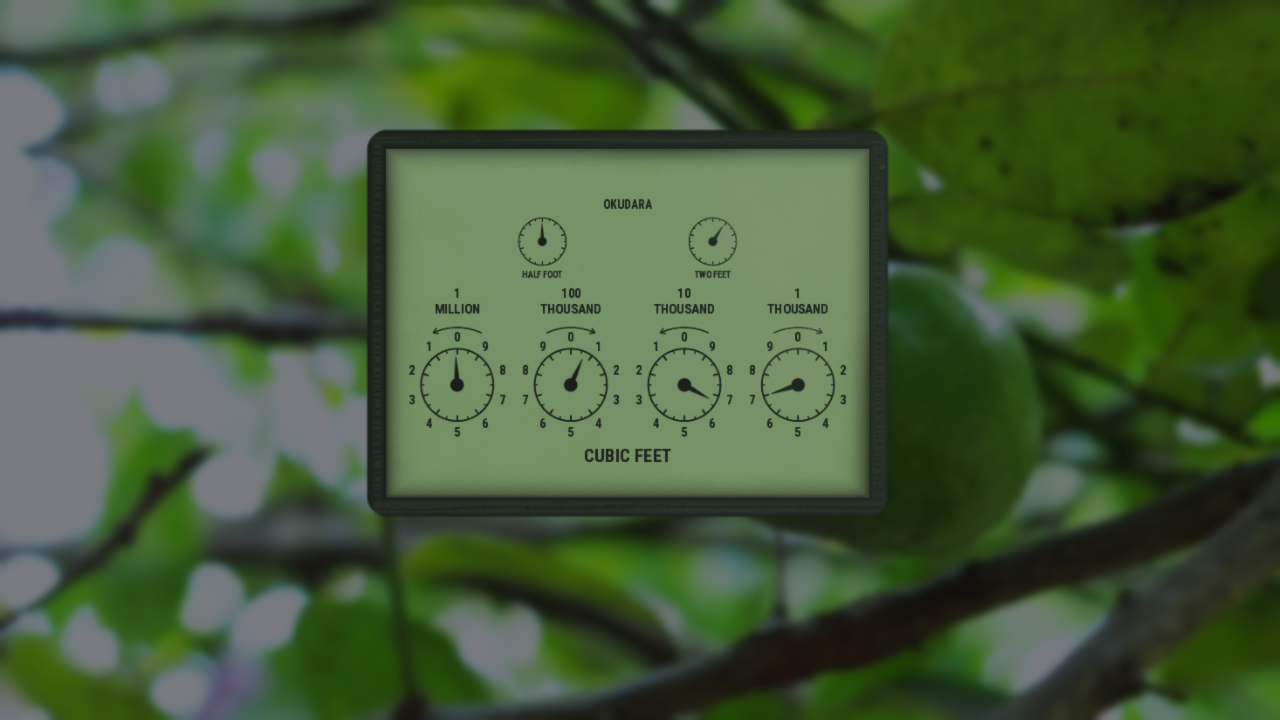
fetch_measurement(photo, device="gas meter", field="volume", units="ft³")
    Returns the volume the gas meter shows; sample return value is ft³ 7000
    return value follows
ft³ 6700
